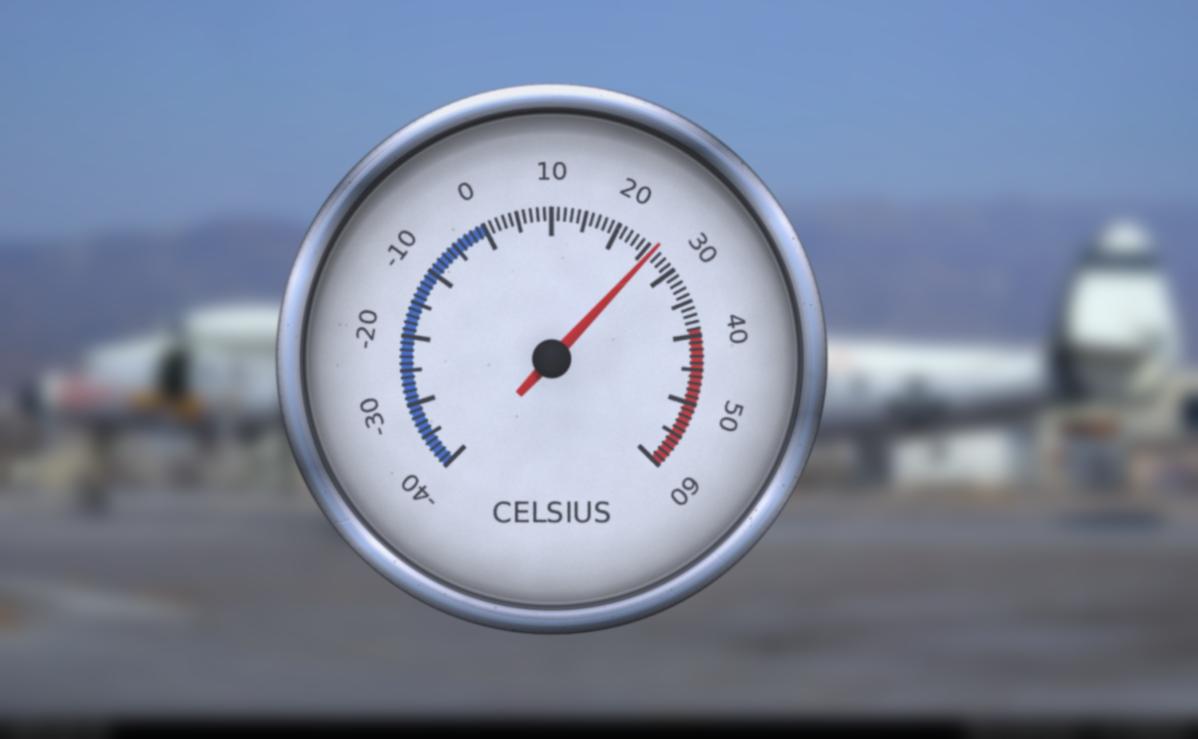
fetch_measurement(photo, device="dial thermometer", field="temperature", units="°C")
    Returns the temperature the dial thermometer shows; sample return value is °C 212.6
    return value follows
°C 26
